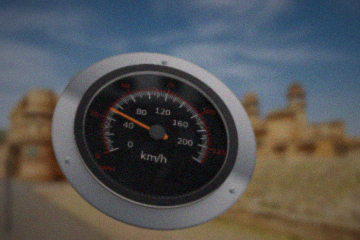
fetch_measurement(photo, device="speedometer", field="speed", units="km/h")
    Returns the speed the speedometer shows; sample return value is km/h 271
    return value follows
km/h 50
